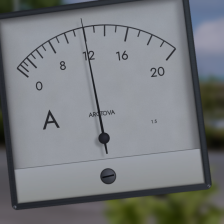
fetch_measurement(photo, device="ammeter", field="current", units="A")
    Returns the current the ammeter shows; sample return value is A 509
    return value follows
A 12
